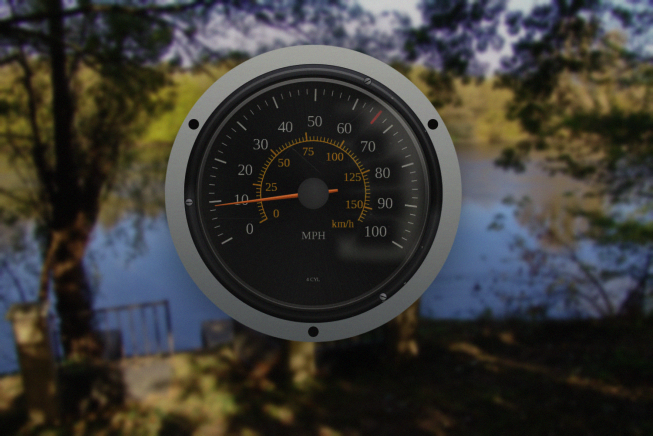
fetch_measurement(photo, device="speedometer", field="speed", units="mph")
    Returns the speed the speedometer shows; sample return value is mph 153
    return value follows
mph 9
